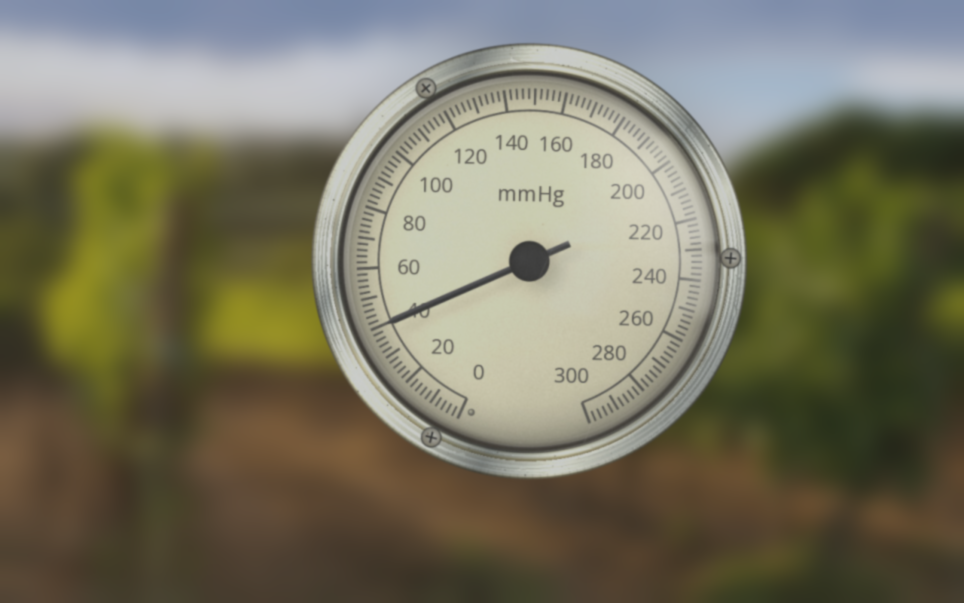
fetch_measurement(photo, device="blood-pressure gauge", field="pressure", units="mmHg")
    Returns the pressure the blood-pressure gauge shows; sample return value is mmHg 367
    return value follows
mmHg 40
